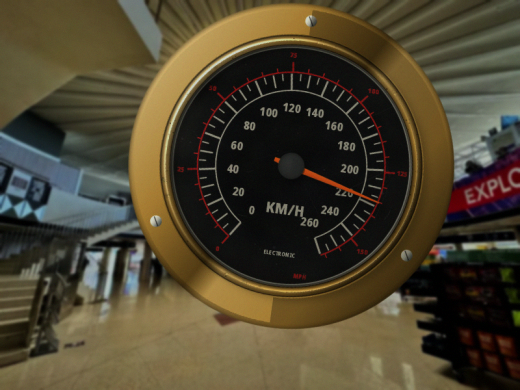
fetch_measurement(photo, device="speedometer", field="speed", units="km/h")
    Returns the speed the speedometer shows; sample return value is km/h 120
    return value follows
km/h 217.5
